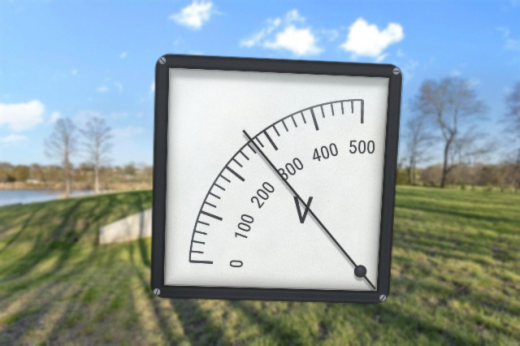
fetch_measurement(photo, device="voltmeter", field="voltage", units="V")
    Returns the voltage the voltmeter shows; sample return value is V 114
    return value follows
V 270
